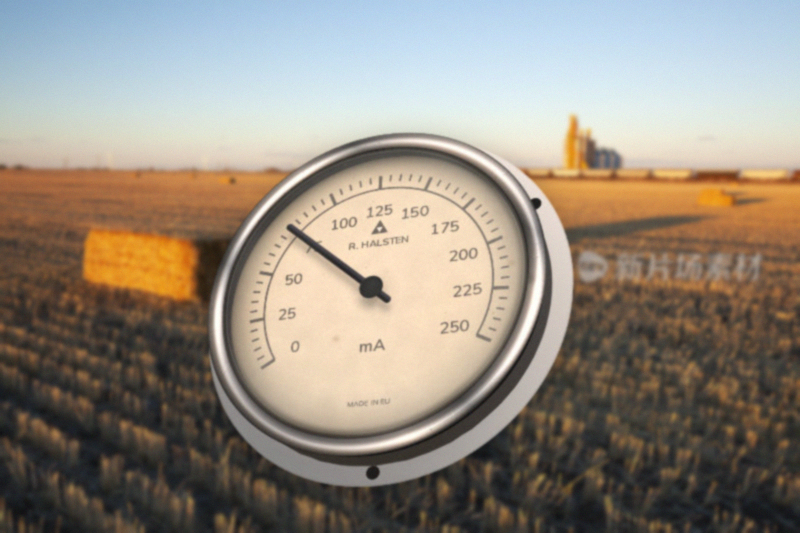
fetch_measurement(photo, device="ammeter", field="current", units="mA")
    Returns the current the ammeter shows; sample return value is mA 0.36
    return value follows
mA 75
